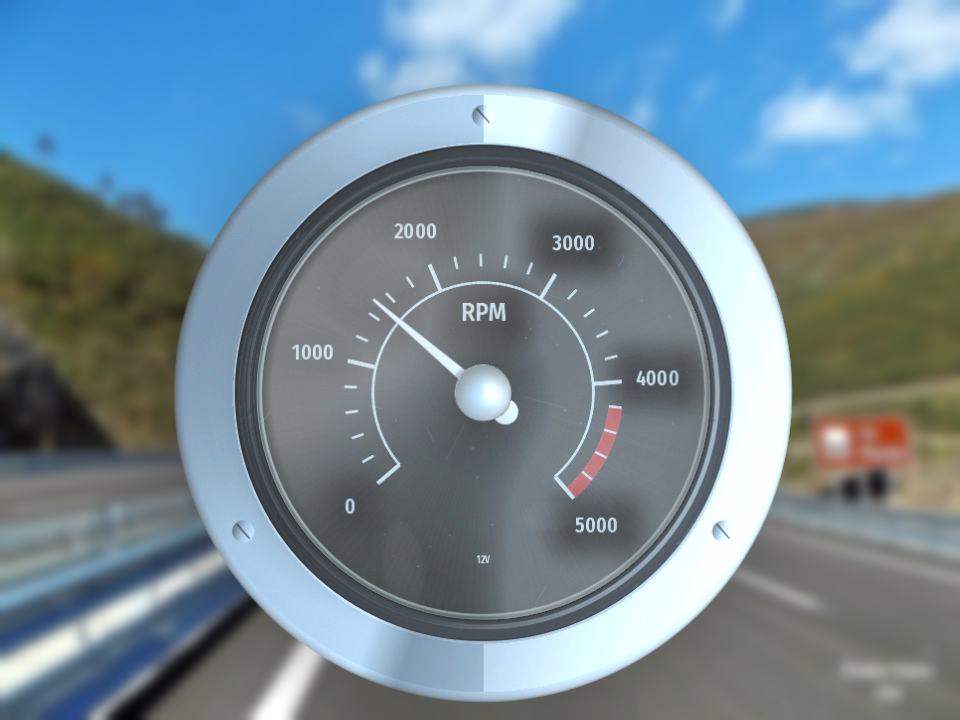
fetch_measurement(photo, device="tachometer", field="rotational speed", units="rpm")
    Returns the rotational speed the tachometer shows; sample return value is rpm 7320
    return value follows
rpm 1500
